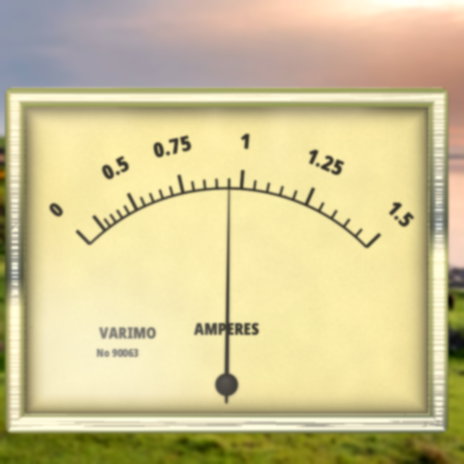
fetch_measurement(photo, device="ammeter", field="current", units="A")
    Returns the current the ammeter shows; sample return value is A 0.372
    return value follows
A 0.95
